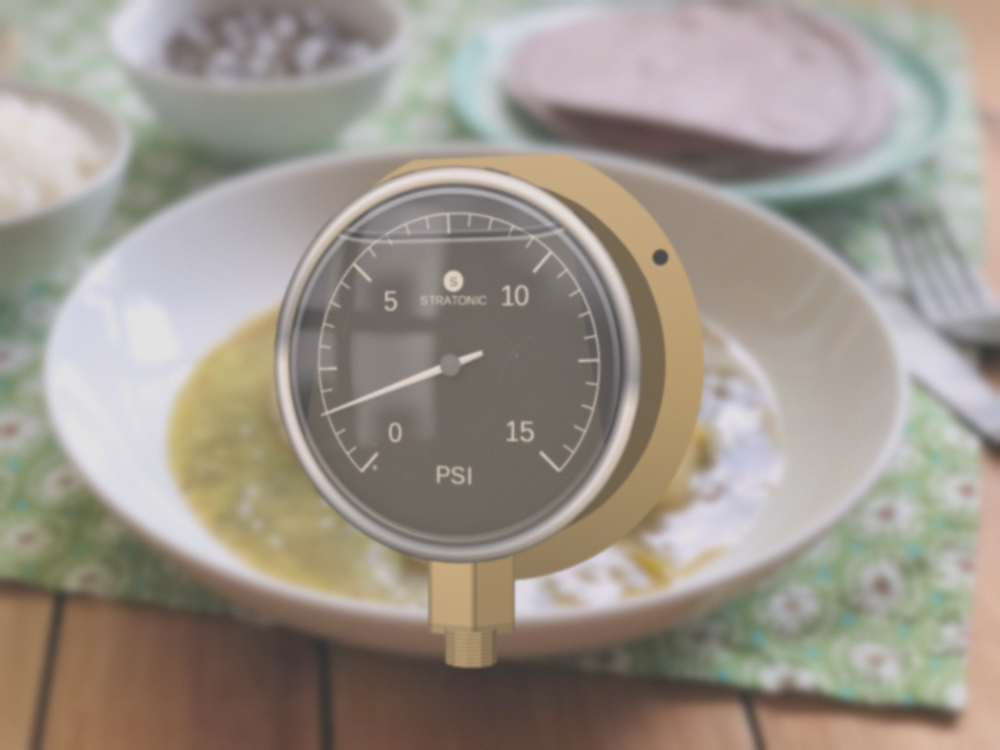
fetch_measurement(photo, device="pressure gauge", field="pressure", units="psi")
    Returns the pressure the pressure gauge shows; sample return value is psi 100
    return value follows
psi 1.5
